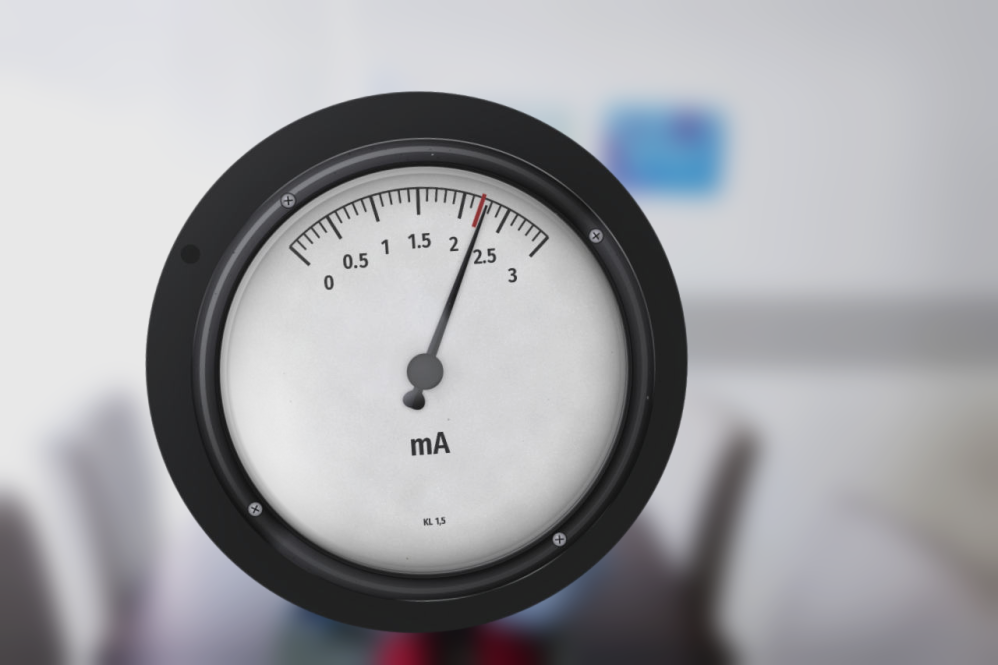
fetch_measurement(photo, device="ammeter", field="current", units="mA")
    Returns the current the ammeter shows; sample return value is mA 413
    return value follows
mA 2.25
